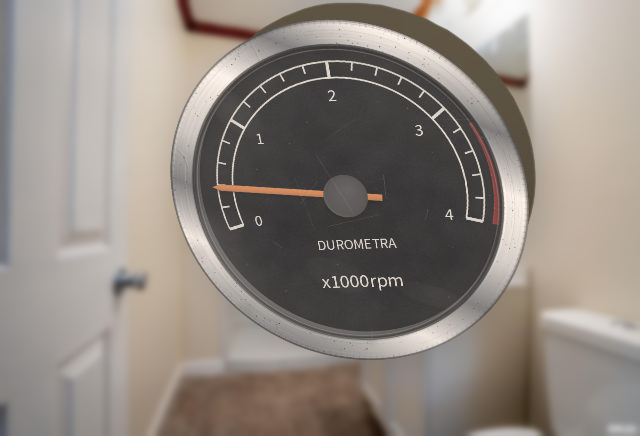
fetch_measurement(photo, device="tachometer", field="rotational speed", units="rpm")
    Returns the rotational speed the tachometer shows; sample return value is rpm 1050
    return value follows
rpm 400
